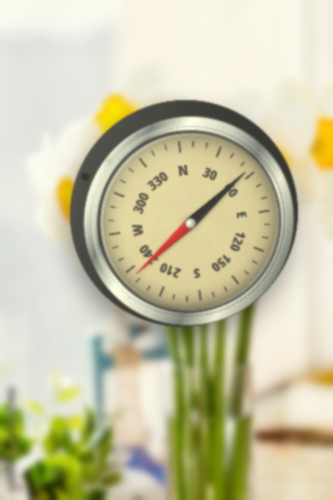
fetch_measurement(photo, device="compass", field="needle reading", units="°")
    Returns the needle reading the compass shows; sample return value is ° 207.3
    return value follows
° 235
